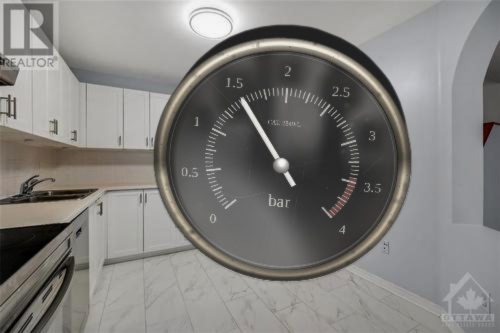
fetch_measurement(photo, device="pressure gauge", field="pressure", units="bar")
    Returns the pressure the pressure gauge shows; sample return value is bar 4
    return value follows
bar 1.5
